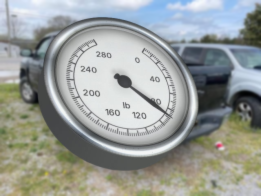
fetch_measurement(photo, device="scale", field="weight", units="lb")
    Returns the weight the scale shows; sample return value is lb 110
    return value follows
lb 90
